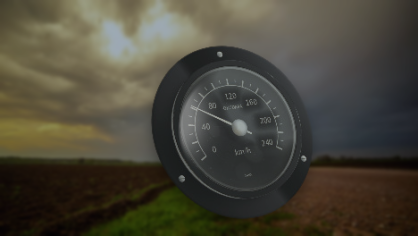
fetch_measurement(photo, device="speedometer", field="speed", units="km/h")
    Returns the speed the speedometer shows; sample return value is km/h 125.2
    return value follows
km/h 60
